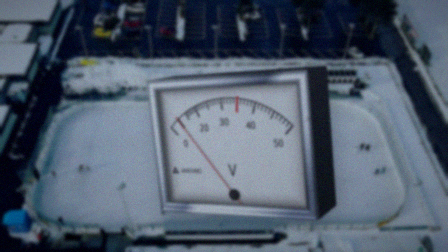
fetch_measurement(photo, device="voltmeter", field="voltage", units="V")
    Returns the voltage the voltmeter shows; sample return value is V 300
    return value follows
V 10
